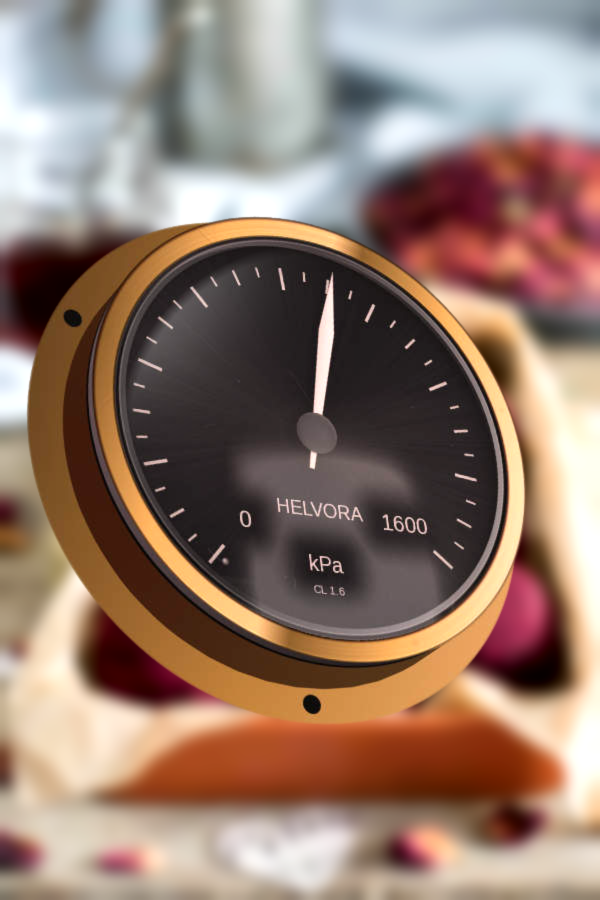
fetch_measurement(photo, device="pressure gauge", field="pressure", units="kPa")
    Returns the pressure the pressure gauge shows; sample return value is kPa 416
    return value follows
kPa 900
